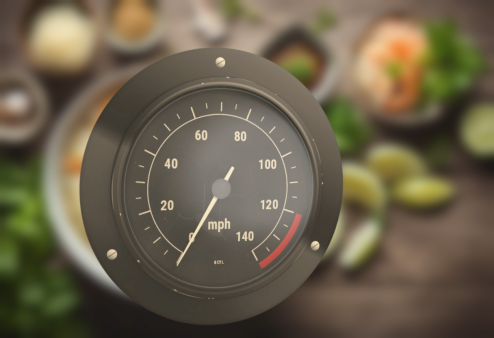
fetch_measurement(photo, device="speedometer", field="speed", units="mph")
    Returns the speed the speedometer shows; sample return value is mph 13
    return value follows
mph 0
